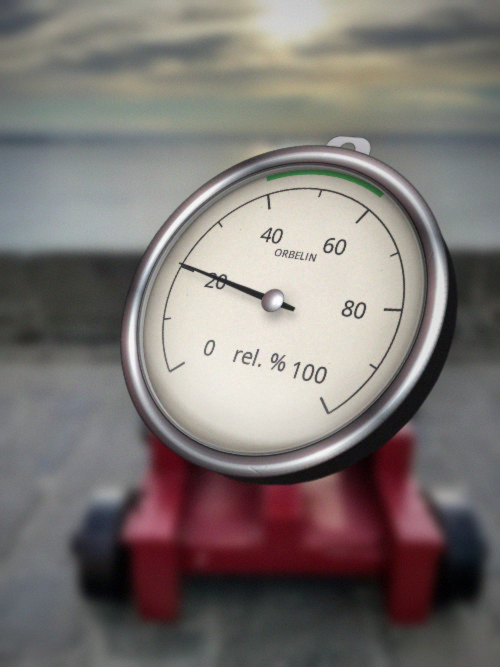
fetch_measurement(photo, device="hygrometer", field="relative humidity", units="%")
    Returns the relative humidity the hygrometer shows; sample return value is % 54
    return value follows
% 20
